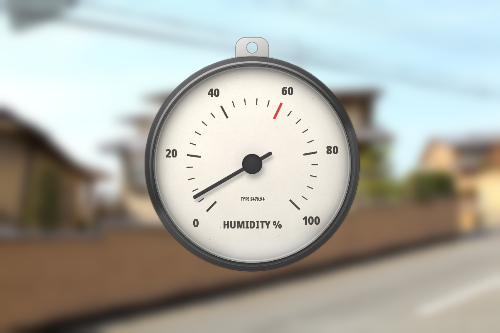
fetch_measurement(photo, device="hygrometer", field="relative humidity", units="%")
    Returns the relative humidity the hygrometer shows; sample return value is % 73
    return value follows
% 6
